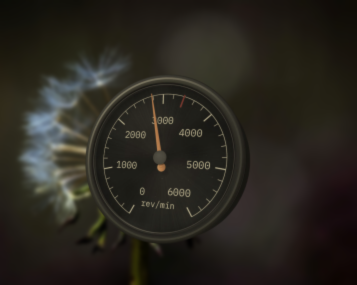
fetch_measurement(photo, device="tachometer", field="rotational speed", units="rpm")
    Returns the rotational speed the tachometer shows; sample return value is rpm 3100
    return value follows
rpm 2800
